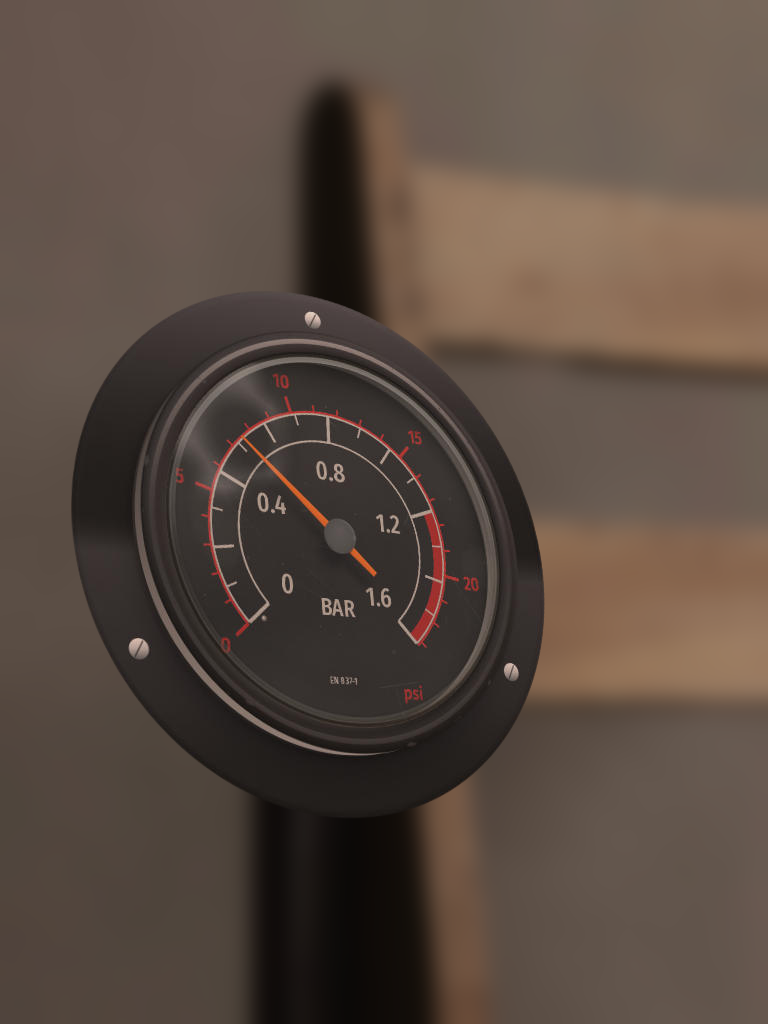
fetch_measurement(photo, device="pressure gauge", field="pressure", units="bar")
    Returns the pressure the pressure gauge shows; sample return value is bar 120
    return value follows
bar 0.5
